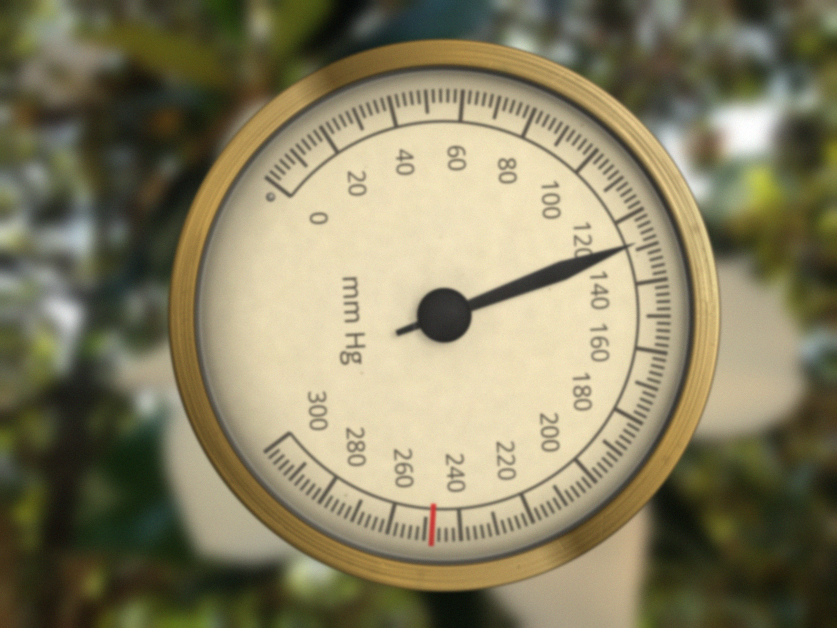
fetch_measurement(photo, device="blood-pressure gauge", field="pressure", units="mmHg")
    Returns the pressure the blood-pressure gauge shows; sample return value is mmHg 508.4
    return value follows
mmHg 128
